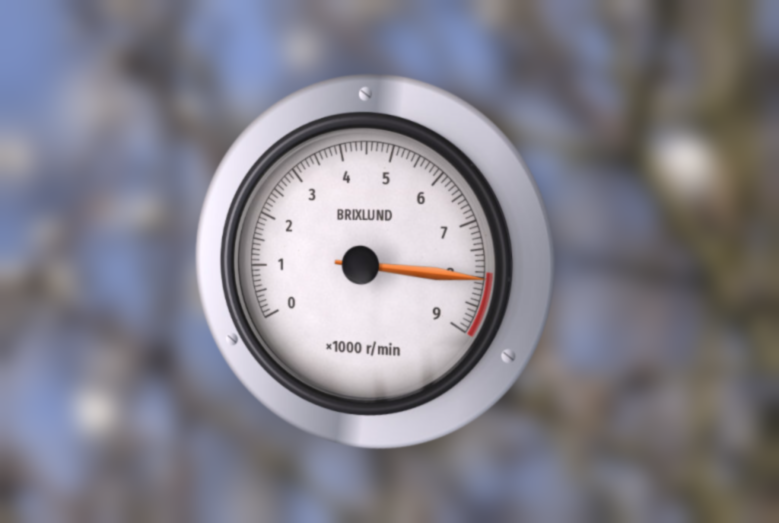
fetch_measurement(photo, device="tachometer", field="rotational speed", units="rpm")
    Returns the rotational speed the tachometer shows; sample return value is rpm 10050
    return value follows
rpm 8000
